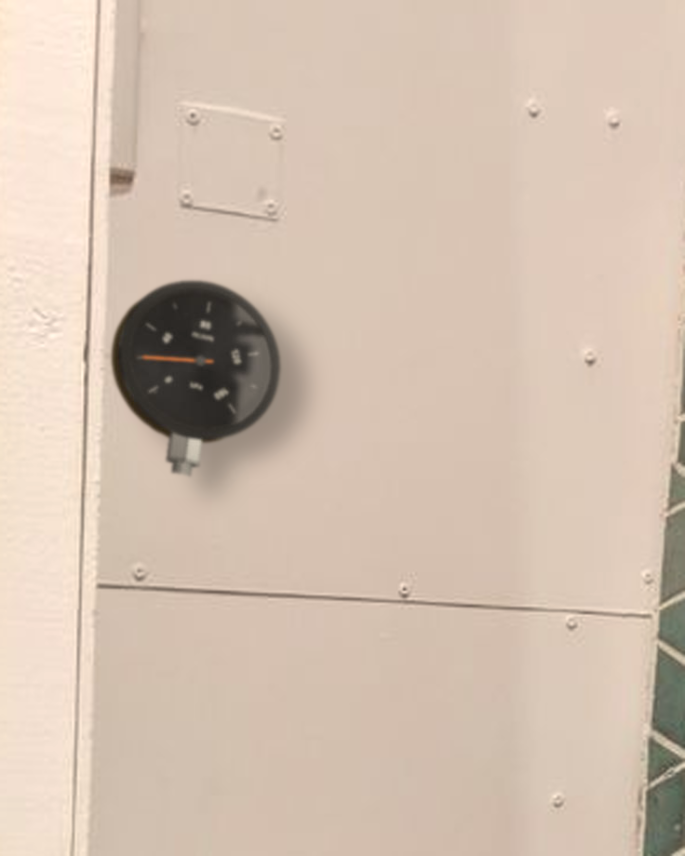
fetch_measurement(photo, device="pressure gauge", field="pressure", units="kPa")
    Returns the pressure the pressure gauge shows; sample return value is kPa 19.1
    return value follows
kPa 20
